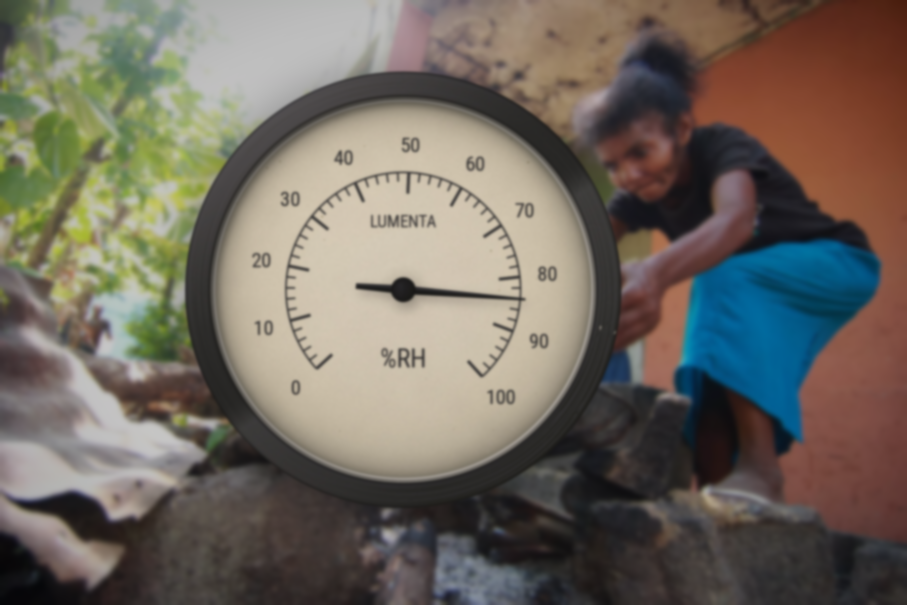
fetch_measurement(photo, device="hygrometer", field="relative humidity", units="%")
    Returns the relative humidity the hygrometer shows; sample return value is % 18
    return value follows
% 84
